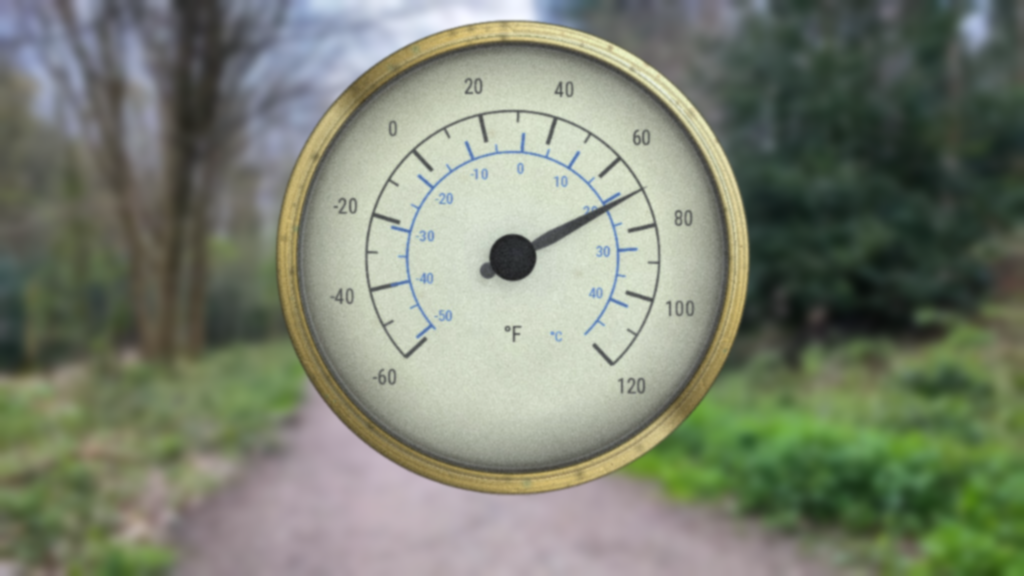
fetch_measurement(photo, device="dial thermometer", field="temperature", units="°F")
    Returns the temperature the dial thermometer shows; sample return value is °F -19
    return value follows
°F 70
